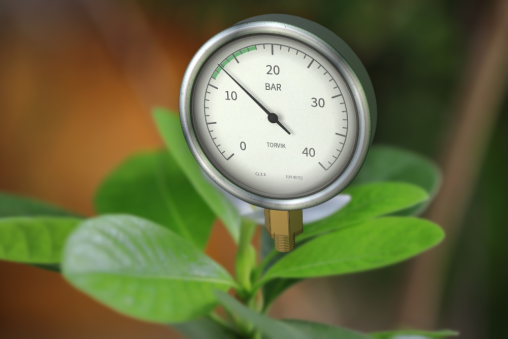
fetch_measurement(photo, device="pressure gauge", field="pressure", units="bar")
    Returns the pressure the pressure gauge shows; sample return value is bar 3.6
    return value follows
bar 13
